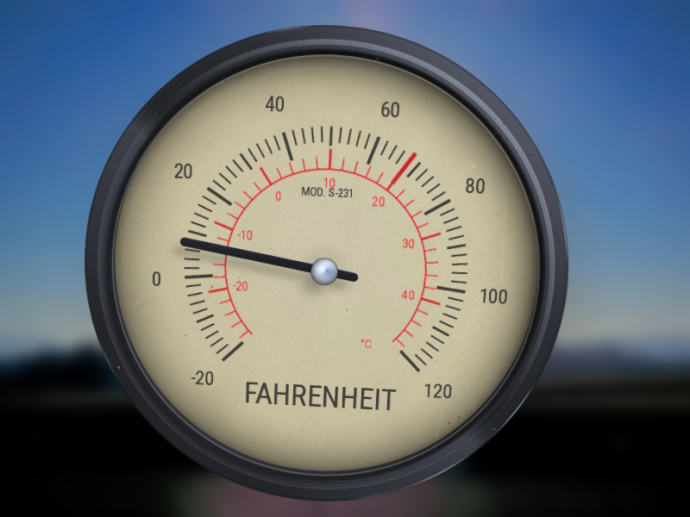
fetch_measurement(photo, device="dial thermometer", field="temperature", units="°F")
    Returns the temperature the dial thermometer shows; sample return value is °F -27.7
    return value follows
°F 8
